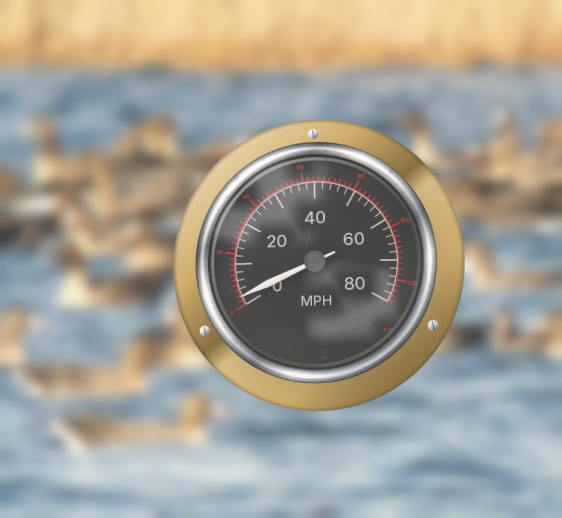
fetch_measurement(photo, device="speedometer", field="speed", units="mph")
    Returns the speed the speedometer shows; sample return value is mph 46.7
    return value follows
mph 2
